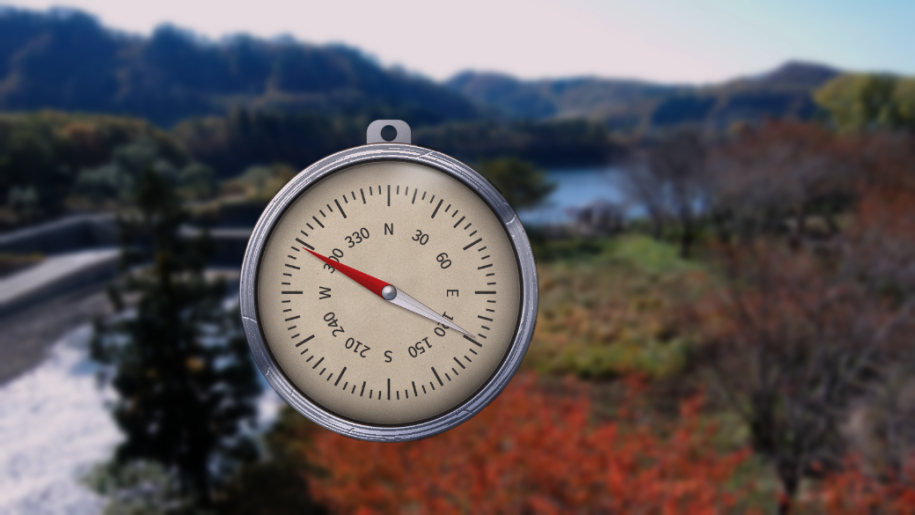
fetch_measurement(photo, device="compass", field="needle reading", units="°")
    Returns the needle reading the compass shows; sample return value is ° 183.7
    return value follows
° 297.5
